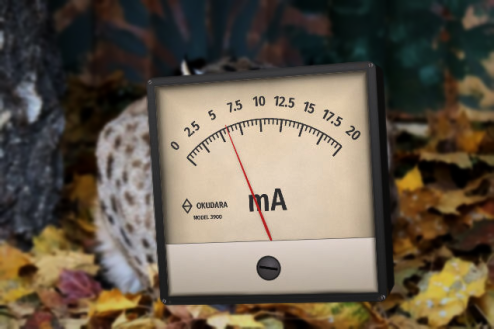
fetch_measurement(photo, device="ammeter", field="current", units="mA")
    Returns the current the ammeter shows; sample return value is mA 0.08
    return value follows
mA 6
